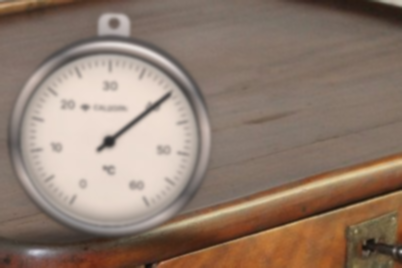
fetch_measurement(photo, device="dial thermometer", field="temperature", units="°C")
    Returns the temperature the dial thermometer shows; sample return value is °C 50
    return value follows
°C 40
